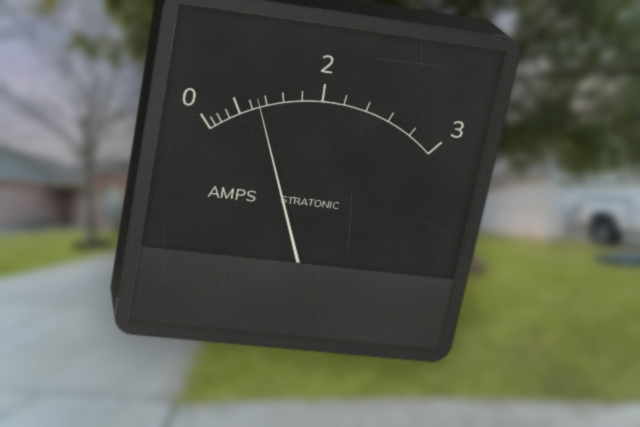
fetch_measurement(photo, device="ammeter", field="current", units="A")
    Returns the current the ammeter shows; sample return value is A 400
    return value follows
A 1.3
